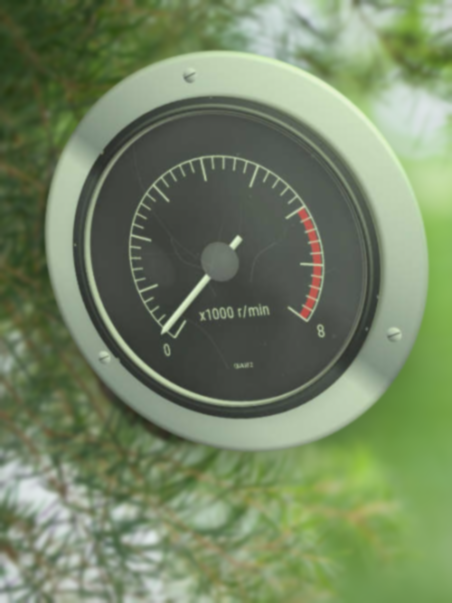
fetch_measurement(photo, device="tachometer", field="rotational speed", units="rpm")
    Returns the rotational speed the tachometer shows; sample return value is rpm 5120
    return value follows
rpm 200
